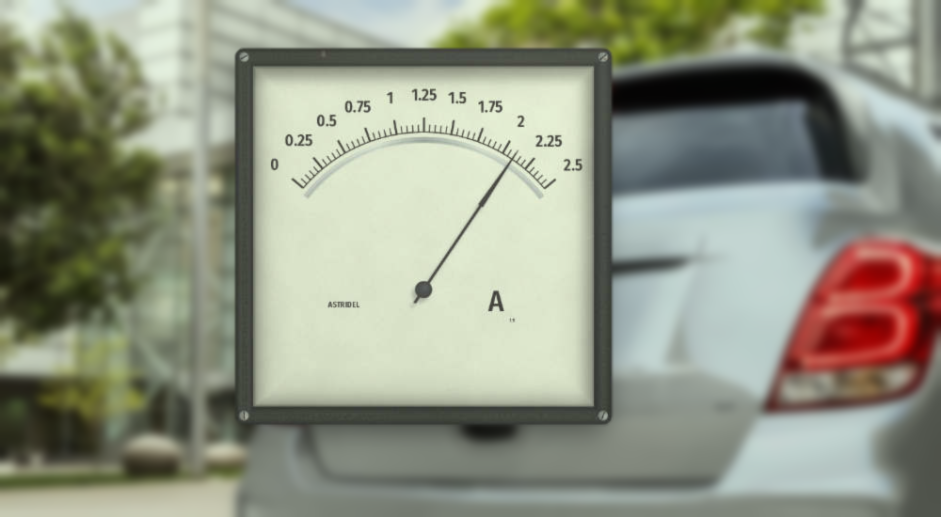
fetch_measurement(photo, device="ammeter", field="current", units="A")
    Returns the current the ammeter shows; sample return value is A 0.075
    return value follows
A 2.1
